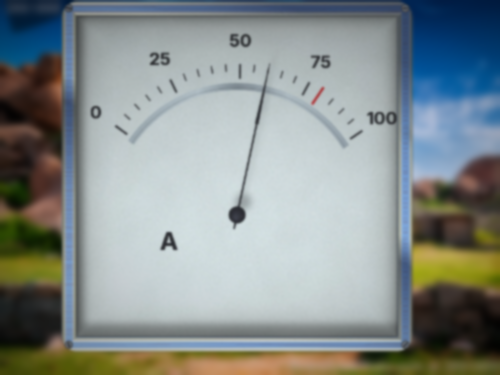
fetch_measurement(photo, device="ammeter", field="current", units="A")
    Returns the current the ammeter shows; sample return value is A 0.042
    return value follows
A 60
